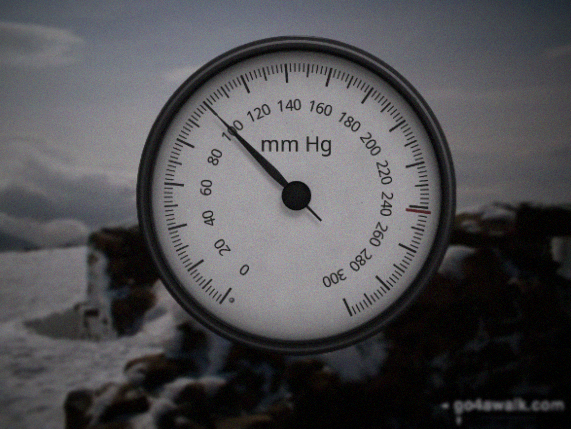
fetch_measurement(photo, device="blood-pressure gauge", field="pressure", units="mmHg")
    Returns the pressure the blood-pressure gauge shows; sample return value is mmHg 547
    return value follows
mmHg 100
